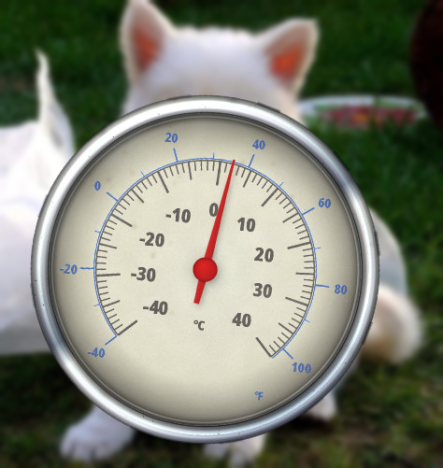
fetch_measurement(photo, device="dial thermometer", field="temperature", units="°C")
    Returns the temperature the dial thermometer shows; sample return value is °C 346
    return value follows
°C 2
